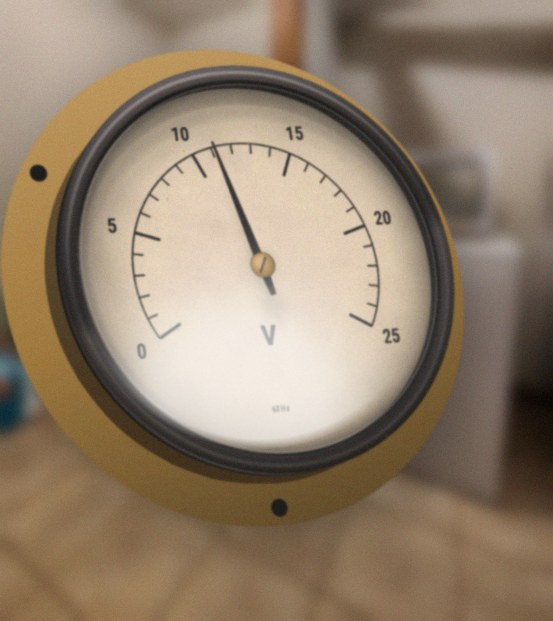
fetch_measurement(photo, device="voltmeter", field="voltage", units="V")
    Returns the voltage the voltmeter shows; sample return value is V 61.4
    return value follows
V 11
